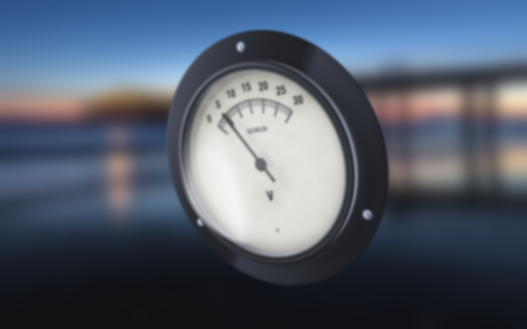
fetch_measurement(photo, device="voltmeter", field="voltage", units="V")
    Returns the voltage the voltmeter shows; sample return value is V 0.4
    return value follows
V 5
